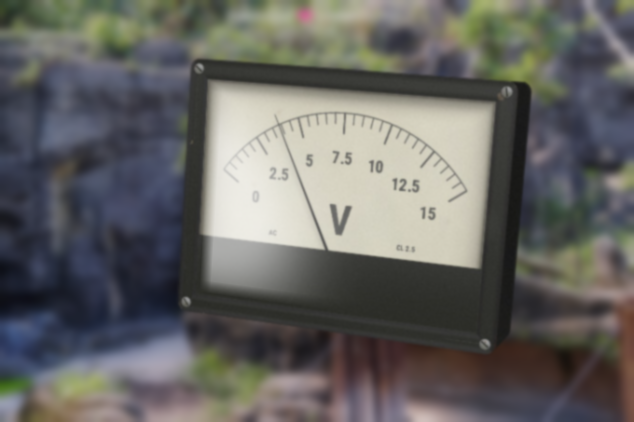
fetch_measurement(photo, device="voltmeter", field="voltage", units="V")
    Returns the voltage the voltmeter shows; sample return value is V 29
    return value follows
V 4
